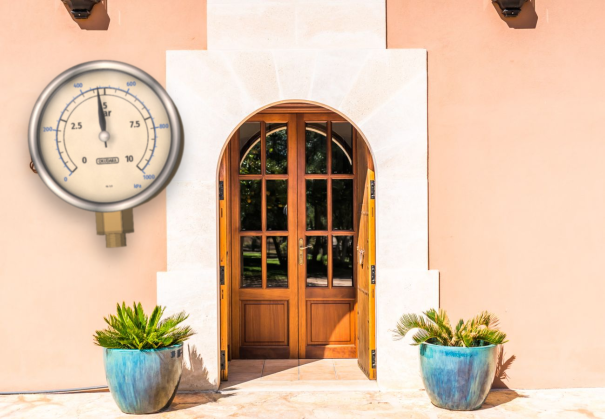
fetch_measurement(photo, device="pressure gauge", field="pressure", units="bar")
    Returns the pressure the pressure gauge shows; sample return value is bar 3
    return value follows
bar 4.75
